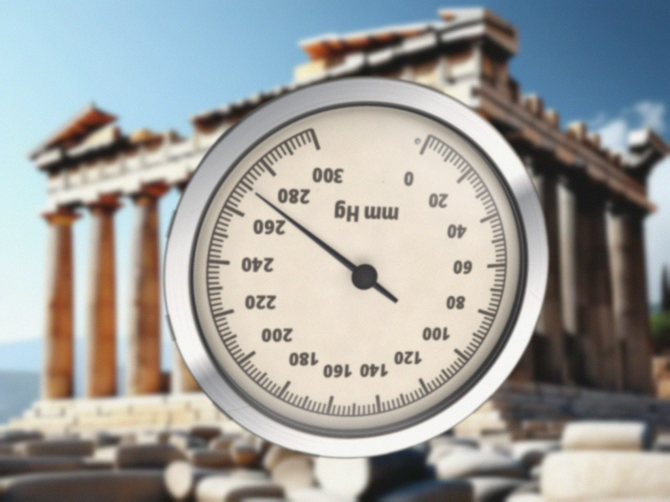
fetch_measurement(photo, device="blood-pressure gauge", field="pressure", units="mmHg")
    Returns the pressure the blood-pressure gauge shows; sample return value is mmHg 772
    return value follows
mmHg 270
